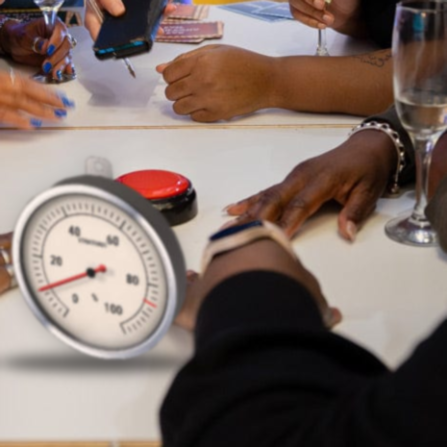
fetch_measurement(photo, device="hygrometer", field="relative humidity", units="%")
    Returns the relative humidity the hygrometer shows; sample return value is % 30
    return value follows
% 10
